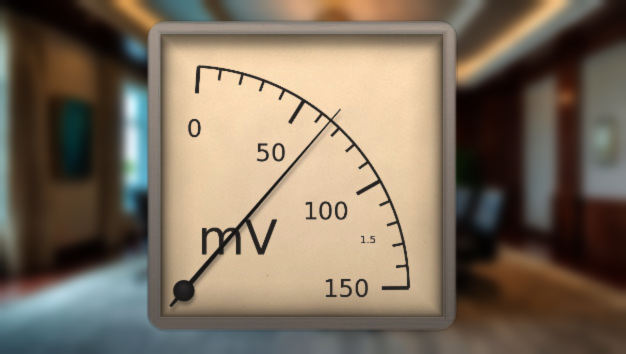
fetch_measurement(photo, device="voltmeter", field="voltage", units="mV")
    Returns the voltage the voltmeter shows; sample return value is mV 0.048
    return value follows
mV 65
